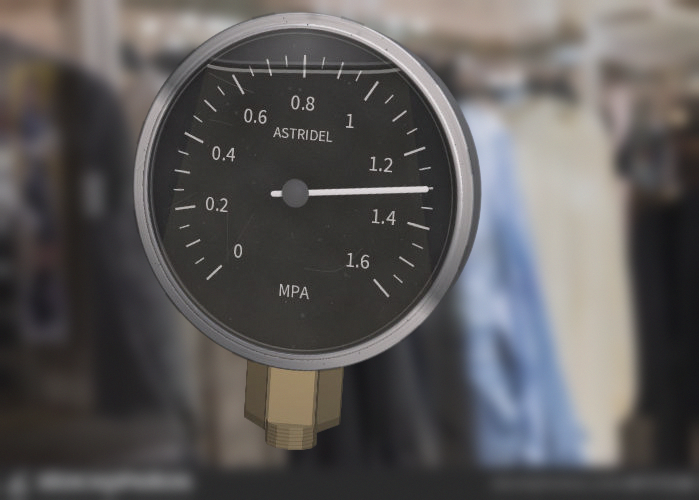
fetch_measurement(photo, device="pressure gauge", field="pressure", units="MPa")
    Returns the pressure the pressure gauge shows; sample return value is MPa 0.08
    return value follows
MPa 1.3
